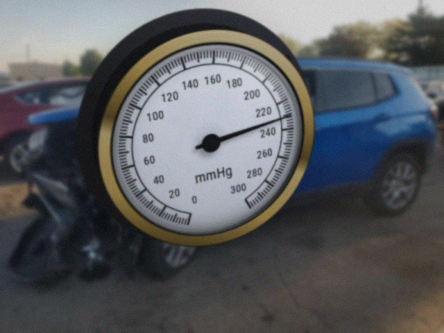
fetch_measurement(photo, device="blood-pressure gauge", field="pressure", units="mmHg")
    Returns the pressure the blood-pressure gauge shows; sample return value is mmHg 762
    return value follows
mmHg 230
